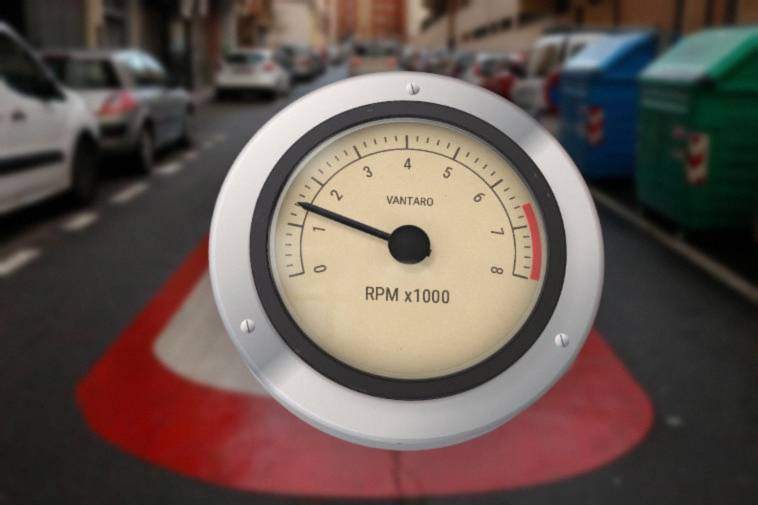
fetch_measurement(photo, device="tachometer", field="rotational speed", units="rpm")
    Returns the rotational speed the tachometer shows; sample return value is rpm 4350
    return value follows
rpm 1400
